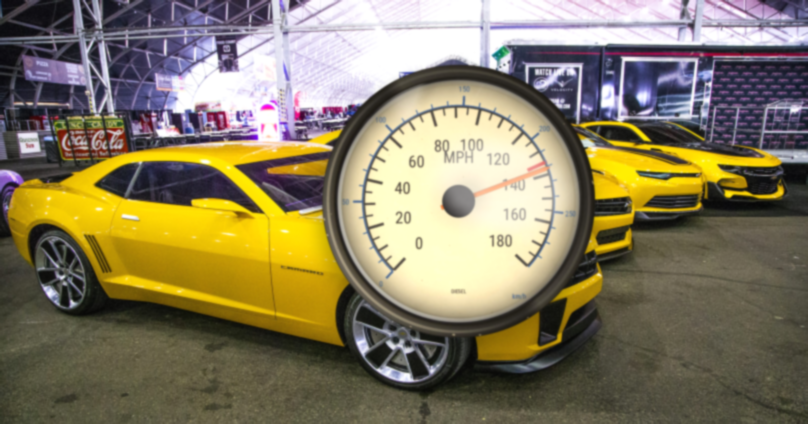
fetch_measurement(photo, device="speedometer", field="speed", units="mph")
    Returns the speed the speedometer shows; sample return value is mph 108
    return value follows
mph 137.5
